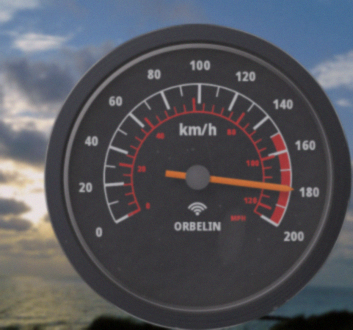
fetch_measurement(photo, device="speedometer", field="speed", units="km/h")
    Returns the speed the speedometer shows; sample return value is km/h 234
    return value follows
km/h 180
